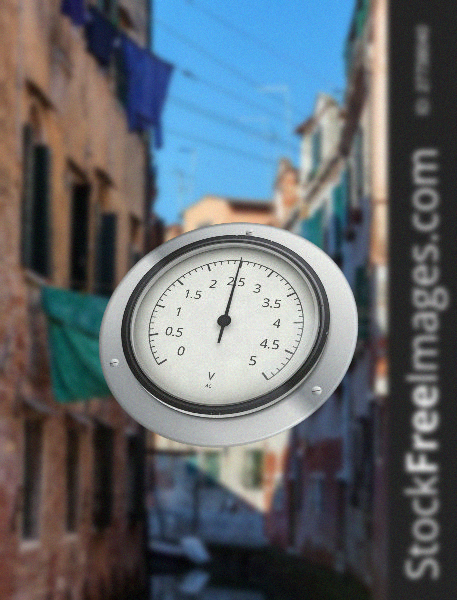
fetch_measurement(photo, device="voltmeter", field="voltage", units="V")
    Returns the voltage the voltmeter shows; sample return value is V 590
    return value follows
V 2.5
